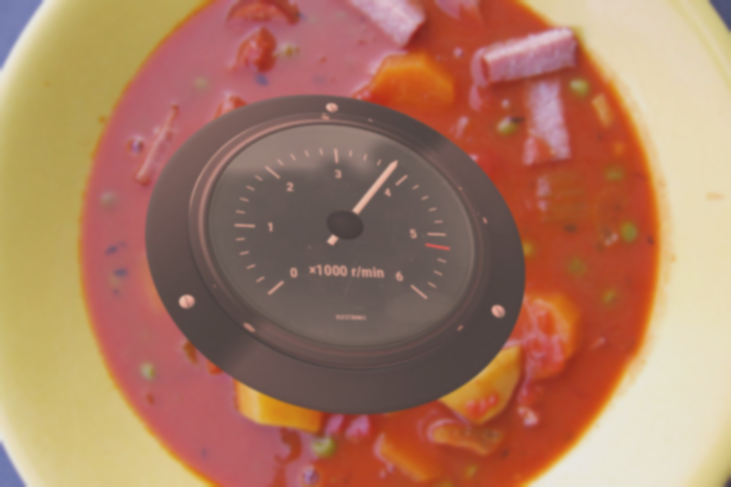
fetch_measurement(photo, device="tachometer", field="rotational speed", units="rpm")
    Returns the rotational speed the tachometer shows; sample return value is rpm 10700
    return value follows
rpm 3800
